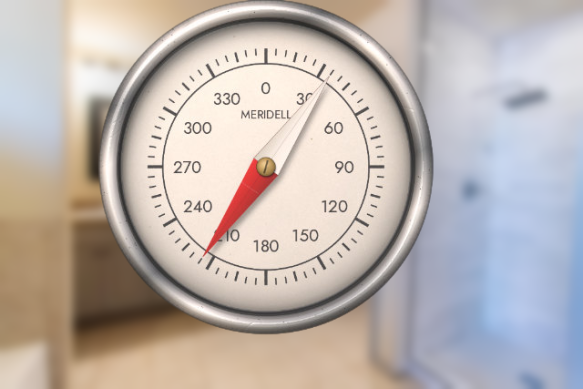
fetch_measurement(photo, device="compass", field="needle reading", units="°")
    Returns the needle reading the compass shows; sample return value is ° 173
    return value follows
° 215
